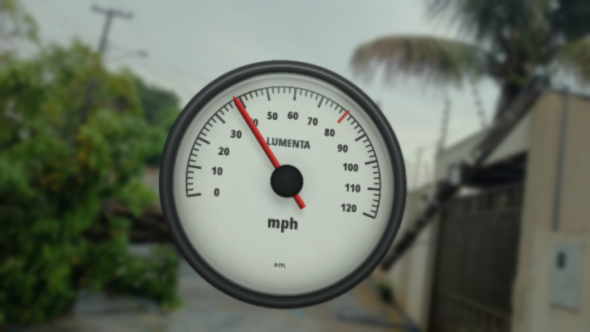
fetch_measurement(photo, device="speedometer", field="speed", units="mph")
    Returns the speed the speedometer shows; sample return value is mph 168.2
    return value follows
mph 38
